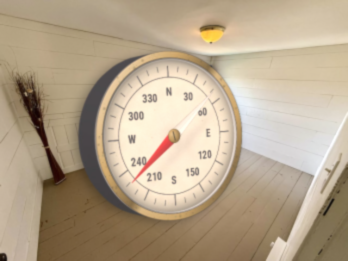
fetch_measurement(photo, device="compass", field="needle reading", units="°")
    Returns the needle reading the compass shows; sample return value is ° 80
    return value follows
° 230
